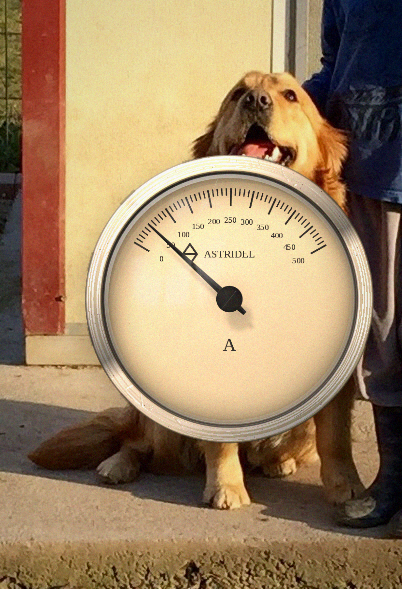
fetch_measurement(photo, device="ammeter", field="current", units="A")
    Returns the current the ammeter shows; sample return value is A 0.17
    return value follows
A 50
